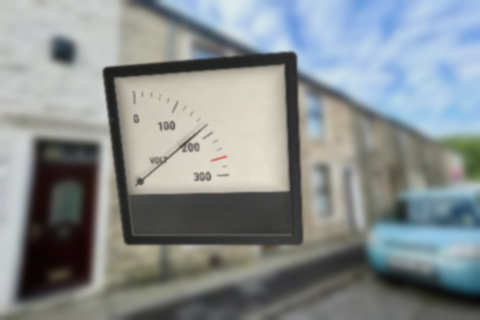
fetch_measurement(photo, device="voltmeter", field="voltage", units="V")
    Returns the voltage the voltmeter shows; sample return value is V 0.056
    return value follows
V 180
